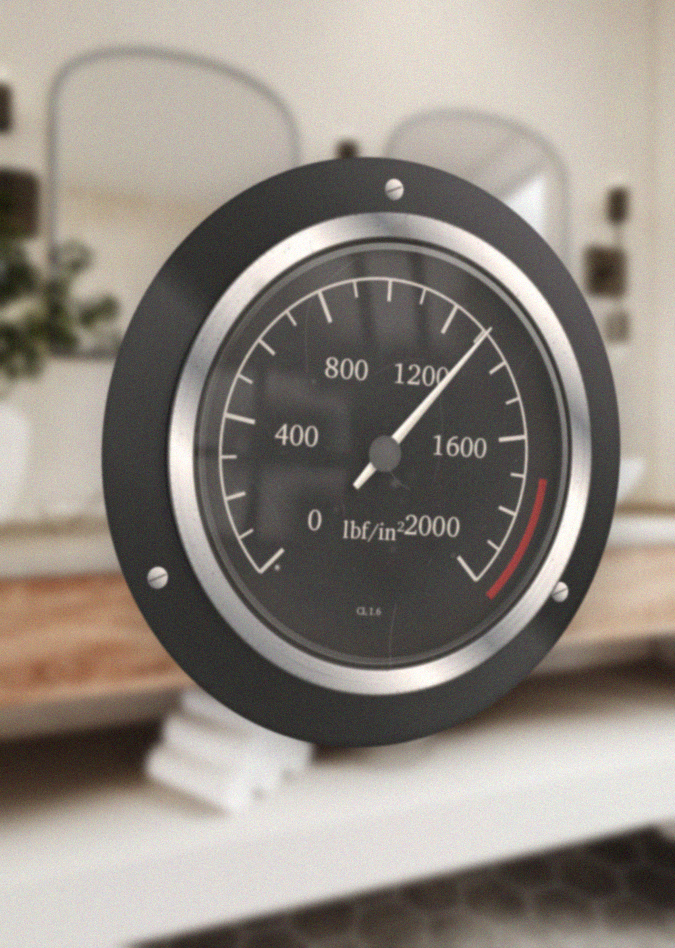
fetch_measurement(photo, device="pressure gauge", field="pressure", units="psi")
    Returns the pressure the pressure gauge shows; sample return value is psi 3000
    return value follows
psi 1300
